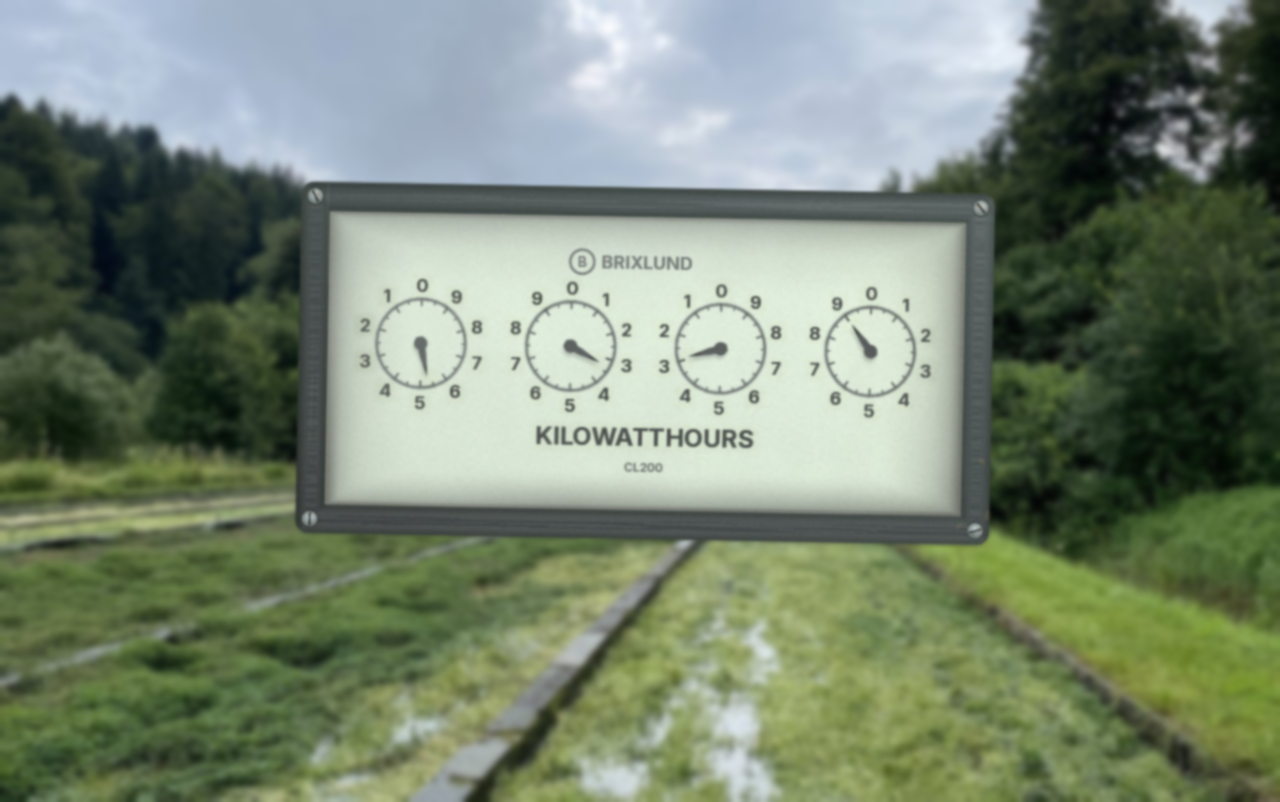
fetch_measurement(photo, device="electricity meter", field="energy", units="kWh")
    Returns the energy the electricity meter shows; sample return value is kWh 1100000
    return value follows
kWh 5329
